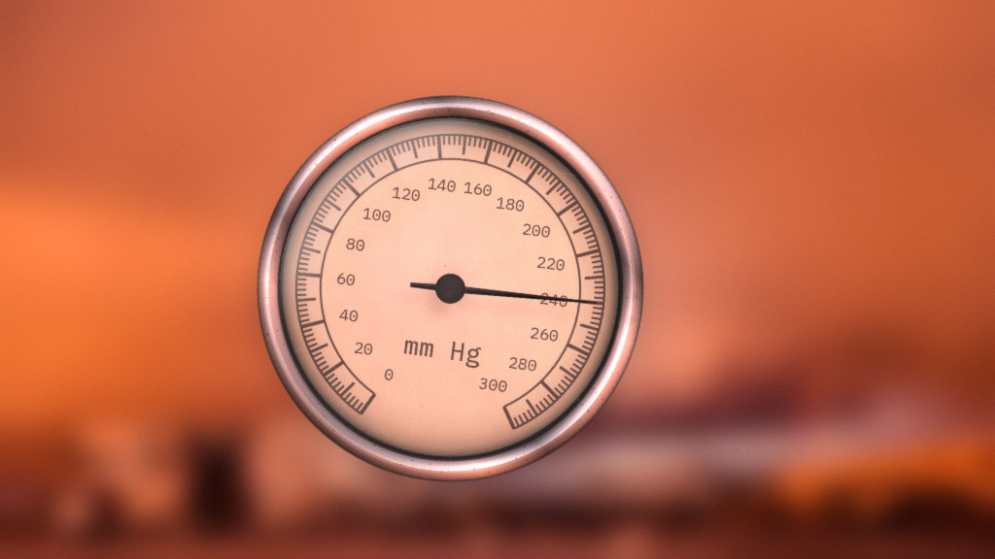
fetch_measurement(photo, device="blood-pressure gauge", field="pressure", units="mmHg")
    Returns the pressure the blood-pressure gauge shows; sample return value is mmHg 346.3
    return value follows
mmHg 240
